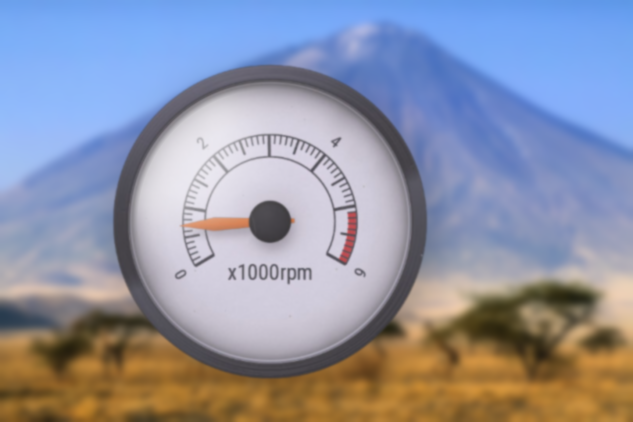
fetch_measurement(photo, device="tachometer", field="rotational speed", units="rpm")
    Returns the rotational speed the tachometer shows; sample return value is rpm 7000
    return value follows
rpm 700
